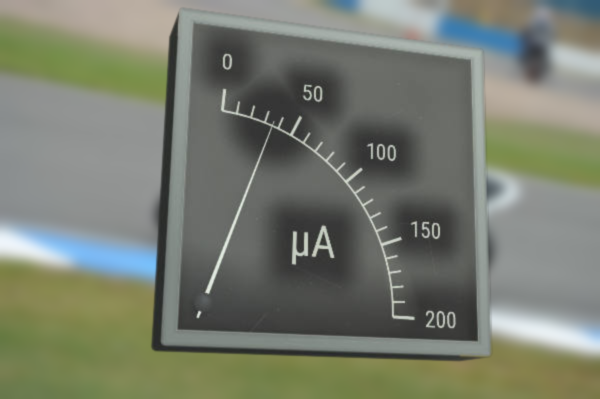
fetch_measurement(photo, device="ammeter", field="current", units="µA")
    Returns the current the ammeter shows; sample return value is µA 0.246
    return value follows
µA 35
